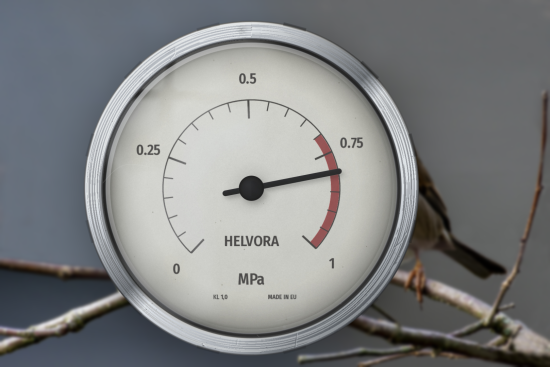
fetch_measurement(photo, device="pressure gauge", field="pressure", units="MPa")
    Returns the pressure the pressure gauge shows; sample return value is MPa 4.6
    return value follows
MPa 0.8
